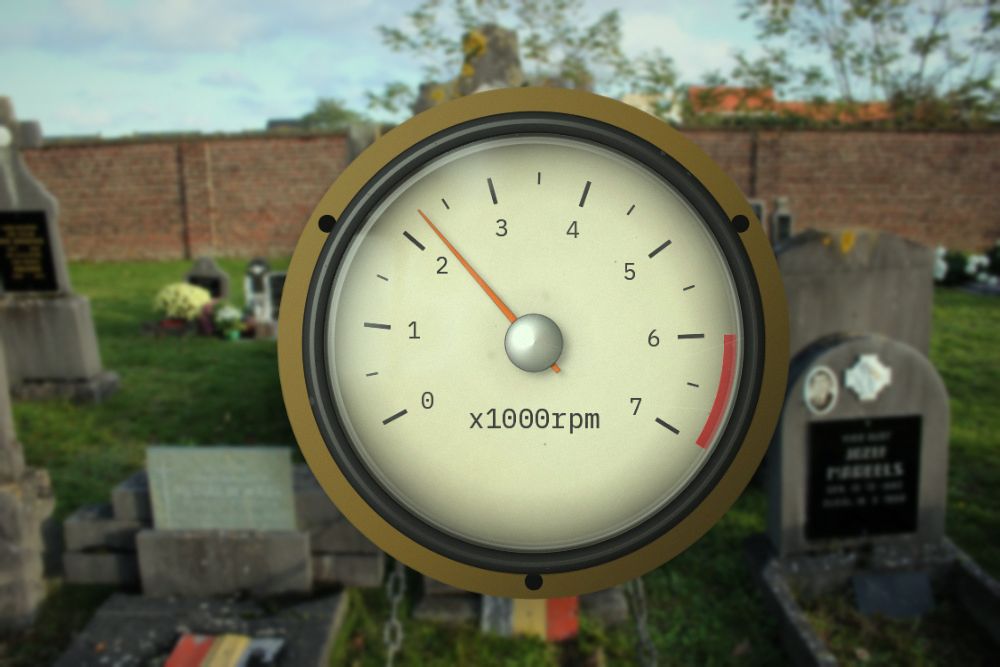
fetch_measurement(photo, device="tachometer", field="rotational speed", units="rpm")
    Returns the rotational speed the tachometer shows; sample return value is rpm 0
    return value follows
rpm 2250
